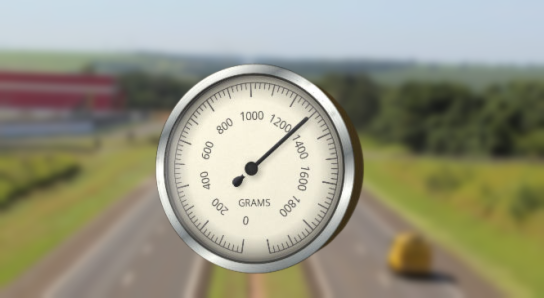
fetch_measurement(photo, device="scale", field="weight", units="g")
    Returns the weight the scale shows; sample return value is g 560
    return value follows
g 1300
